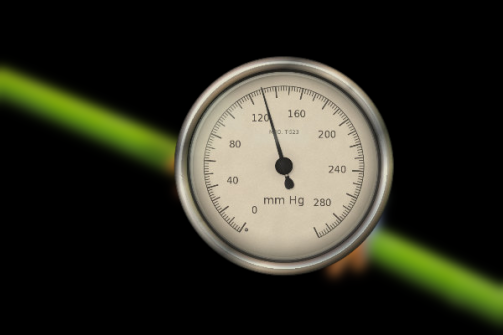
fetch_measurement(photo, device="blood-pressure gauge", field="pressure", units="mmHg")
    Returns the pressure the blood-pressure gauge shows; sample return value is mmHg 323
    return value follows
mmHg 130
